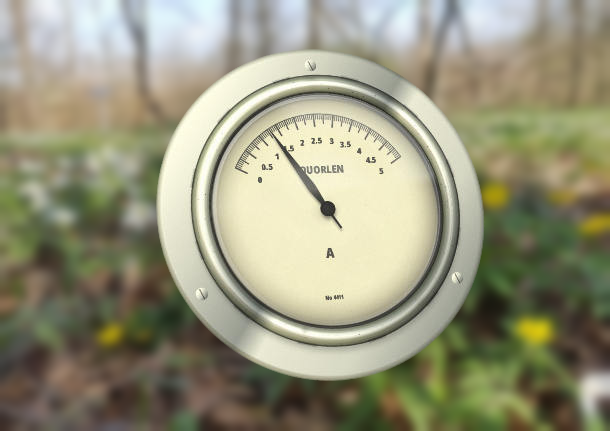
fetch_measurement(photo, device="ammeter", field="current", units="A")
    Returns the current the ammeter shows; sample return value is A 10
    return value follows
A 1.25
